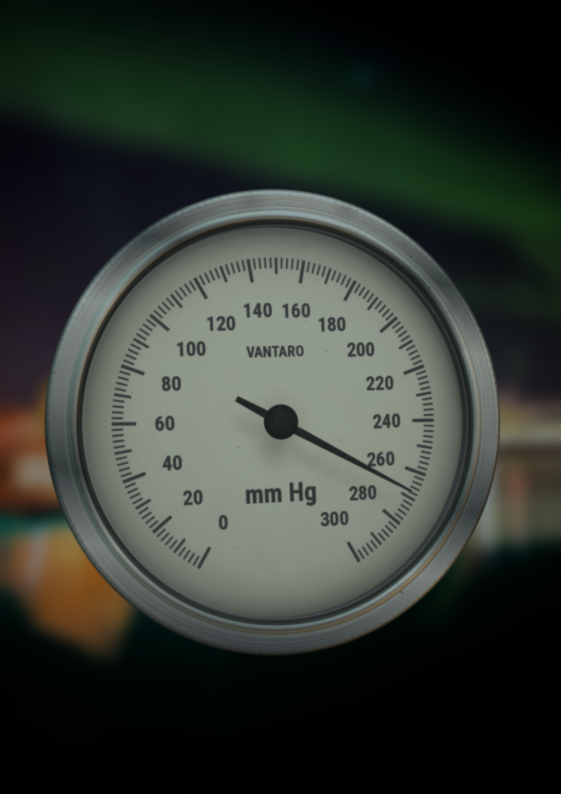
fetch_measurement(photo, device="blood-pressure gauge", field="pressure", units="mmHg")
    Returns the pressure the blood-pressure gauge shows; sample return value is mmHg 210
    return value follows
mmHg 268
